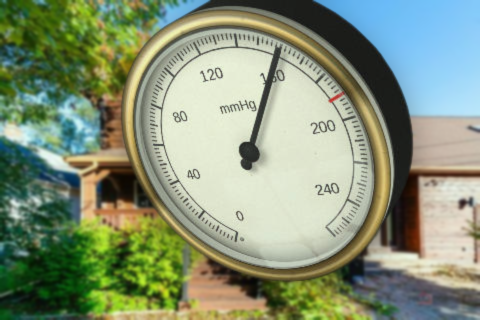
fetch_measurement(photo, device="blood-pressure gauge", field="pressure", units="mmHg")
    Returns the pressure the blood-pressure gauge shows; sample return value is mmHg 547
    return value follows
mmHg 160
